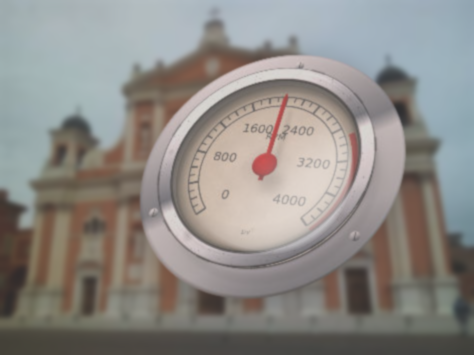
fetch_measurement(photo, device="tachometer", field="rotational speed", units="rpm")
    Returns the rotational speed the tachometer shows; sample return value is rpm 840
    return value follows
rpm 2000
